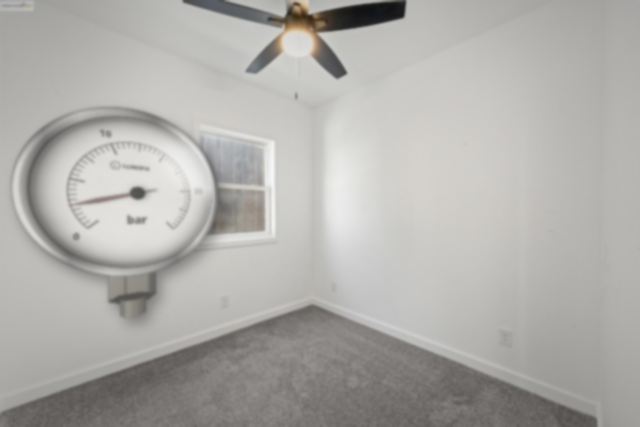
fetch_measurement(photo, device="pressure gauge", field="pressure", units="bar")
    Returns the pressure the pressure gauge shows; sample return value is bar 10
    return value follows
bar 2.5
